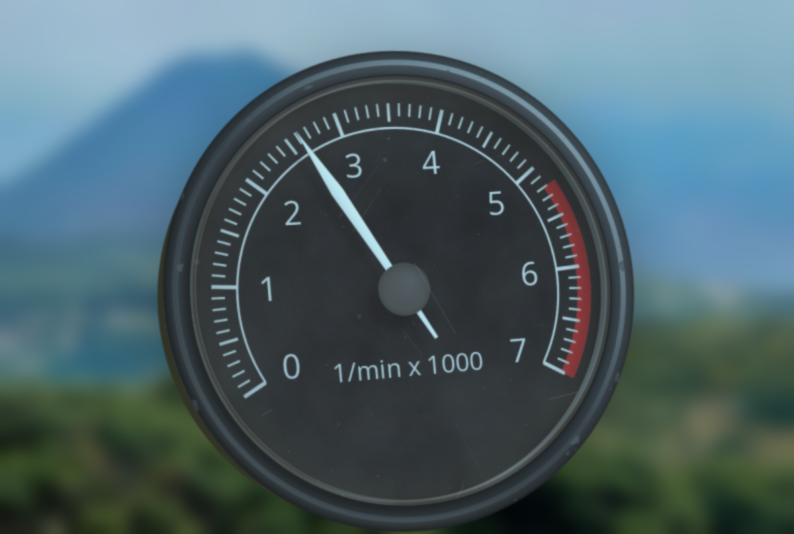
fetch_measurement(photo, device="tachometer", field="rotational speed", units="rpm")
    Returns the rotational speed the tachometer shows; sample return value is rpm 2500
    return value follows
rpm 2600
